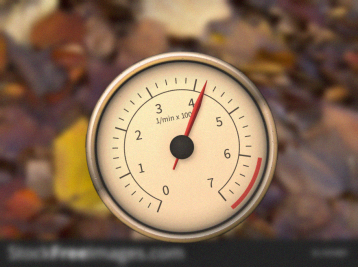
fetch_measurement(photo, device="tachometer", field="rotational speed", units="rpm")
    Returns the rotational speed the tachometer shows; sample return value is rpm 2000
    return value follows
rpm 4200
